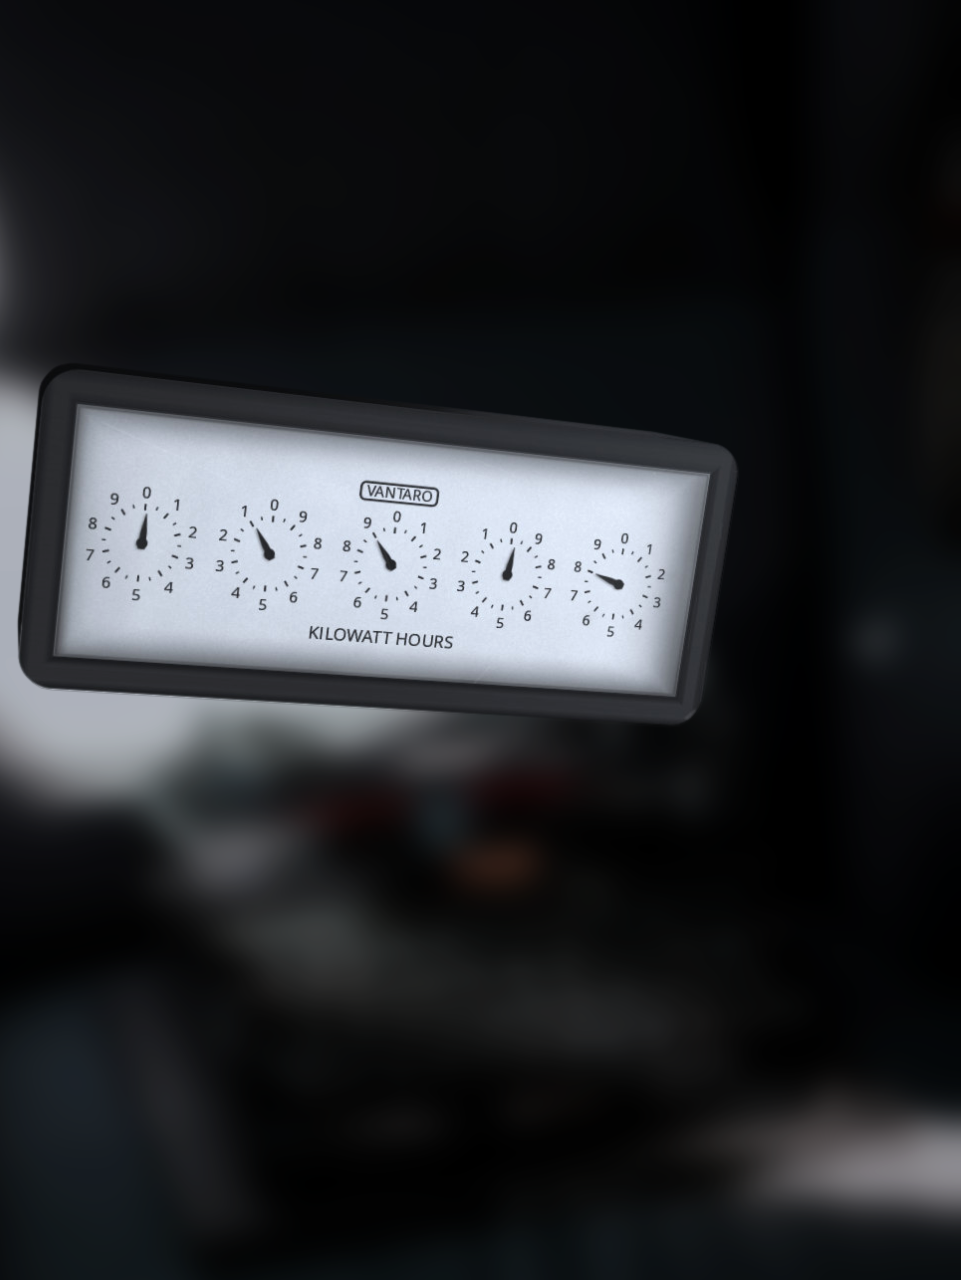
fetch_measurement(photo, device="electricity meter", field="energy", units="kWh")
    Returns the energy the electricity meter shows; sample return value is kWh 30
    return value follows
kWh 898
